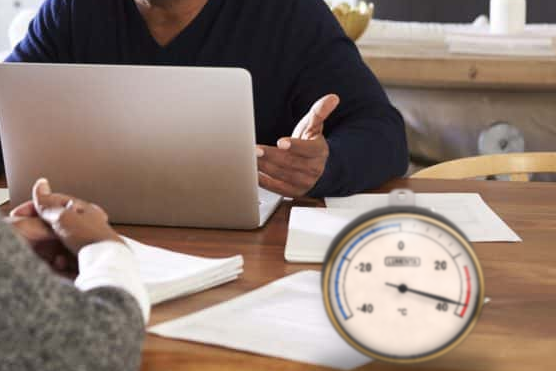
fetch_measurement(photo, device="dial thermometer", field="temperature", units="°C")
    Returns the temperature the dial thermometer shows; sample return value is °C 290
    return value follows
°C 36
